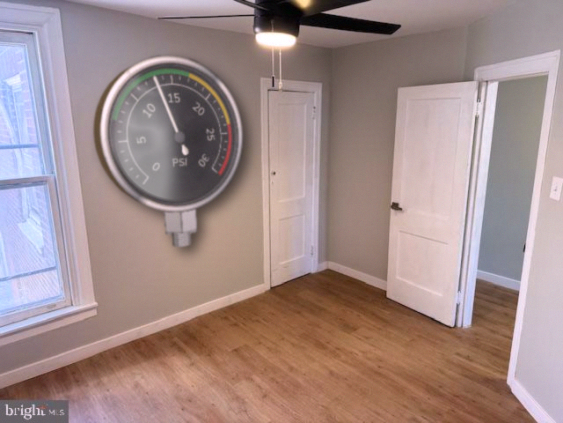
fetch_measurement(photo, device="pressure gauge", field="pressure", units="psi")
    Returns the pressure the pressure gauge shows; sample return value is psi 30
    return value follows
psi 13
